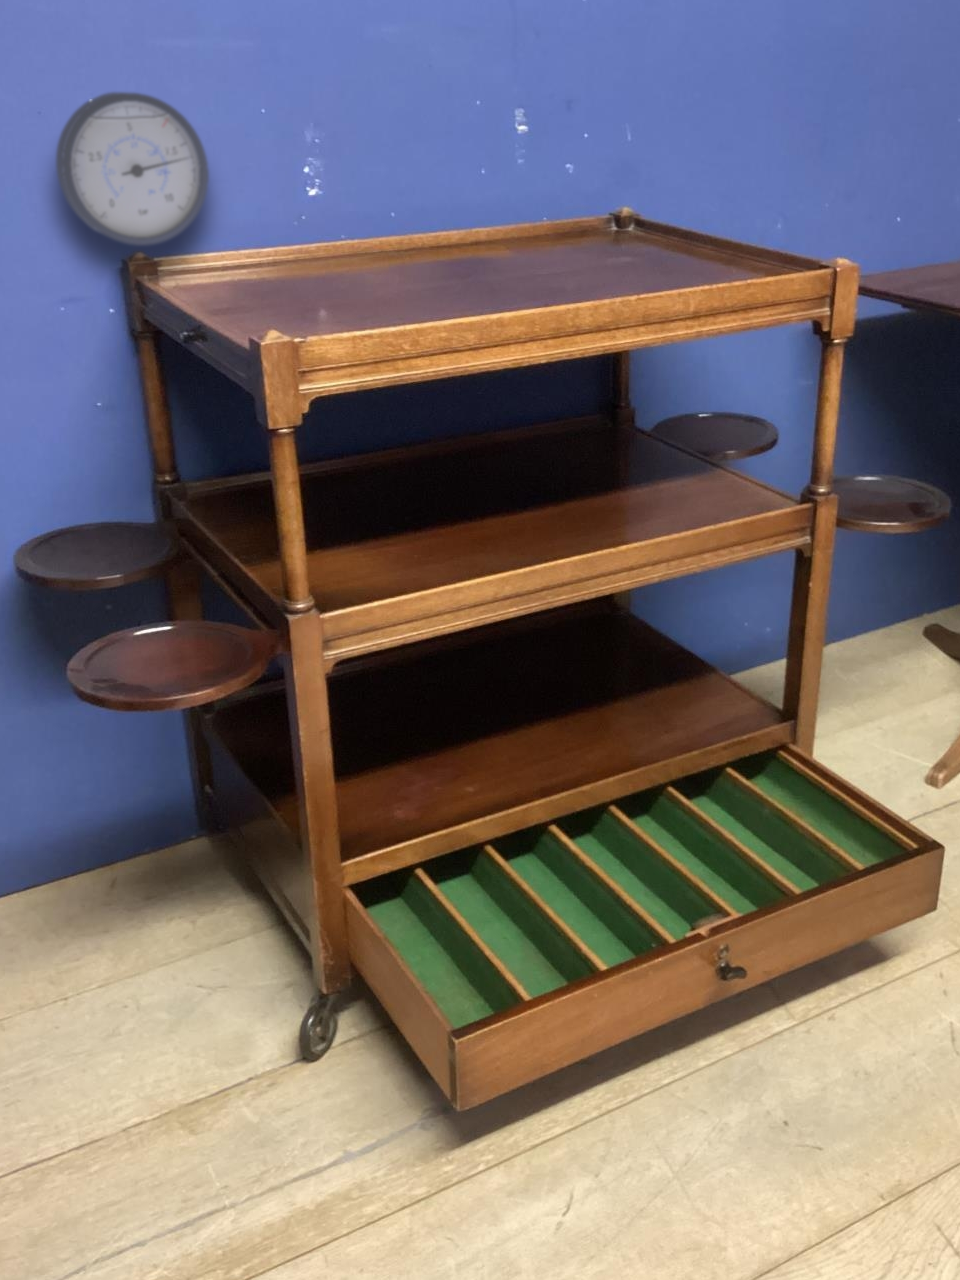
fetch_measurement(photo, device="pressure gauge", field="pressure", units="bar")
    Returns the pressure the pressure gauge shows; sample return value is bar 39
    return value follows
bar 8
